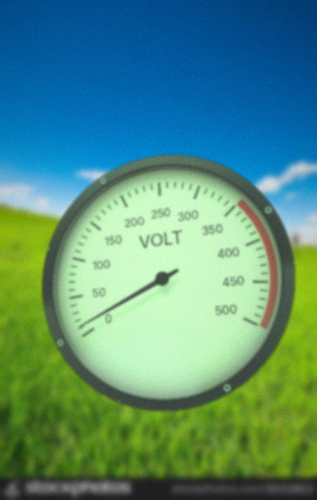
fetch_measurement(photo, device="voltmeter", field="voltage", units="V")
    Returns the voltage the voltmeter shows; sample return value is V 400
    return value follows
V 10
